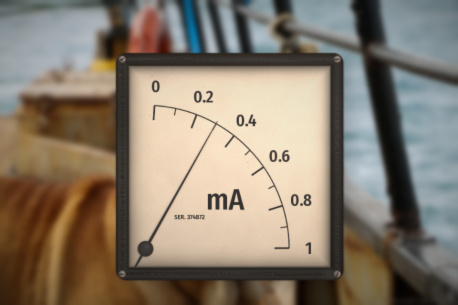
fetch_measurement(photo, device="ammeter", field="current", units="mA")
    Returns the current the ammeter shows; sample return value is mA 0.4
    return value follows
mA 0.3
